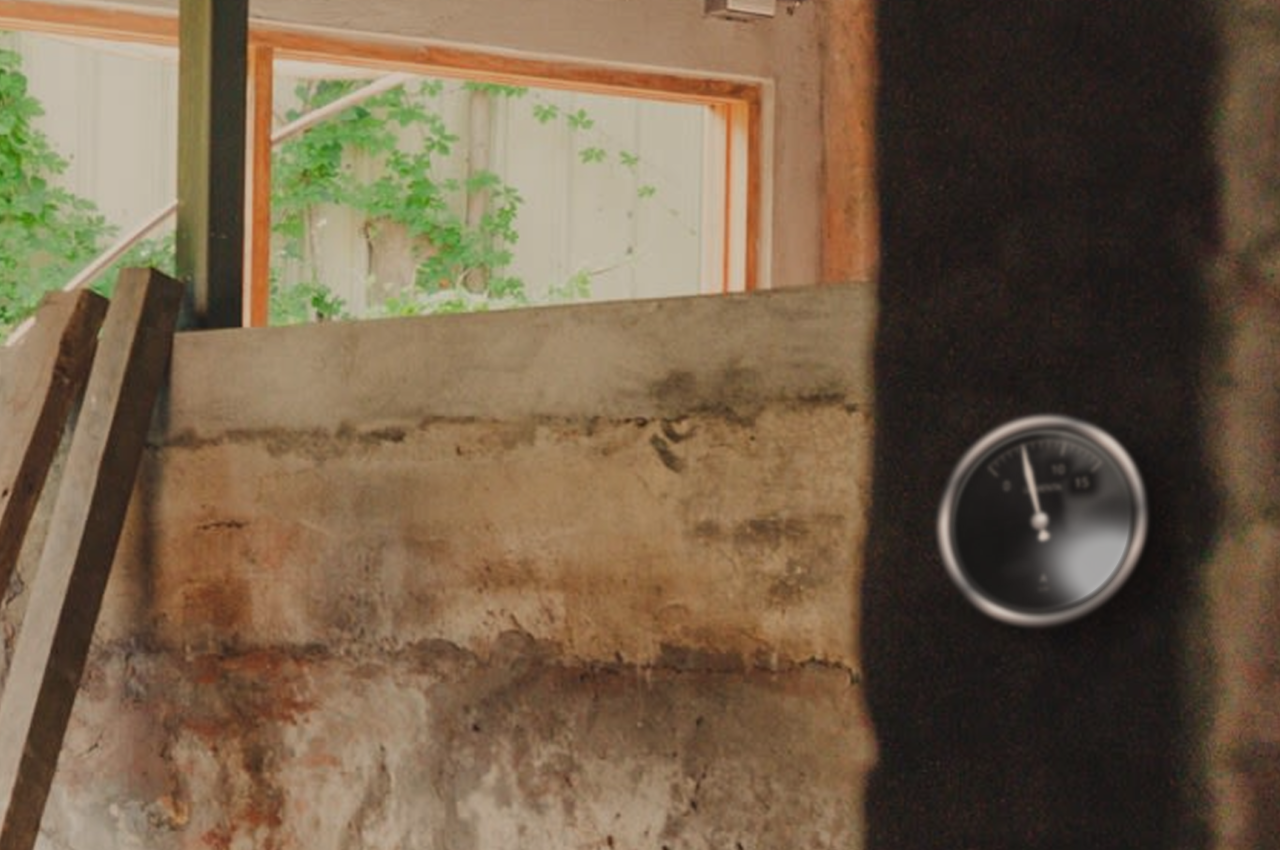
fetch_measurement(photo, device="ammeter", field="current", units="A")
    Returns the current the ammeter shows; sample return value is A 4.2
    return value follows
A 5
